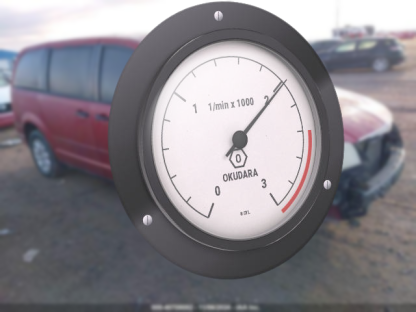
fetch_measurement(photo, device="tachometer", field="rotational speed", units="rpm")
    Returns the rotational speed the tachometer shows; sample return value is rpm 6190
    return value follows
rpm 2000
